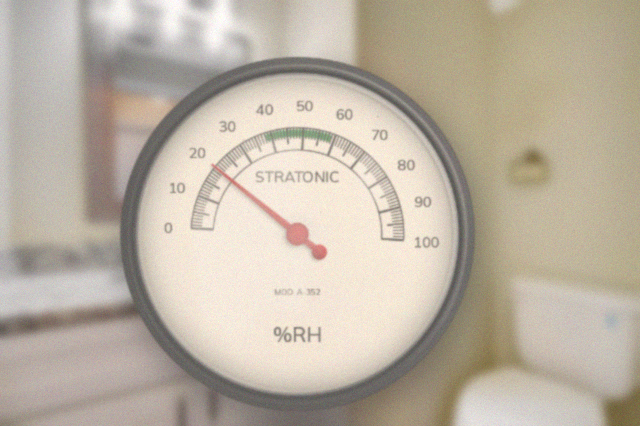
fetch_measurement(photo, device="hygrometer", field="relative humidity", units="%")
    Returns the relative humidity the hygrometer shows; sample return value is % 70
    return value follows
% 20
